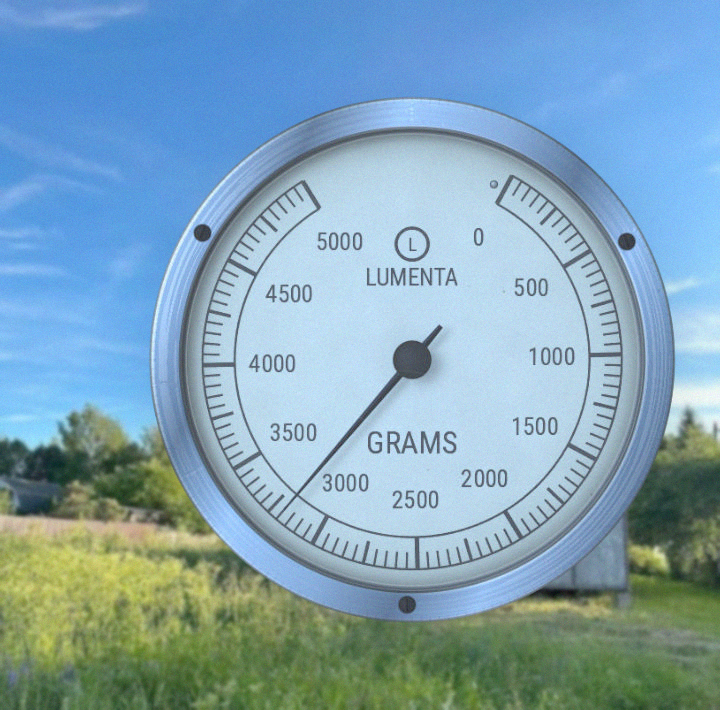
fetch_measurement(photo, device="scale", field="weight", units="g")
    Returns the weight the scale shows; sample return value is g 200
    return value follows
g 3200
